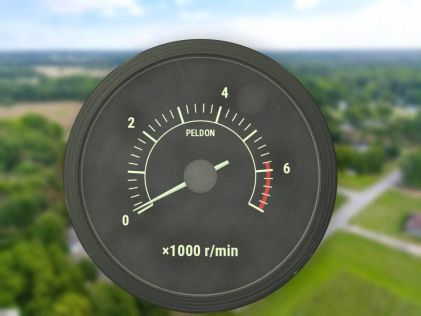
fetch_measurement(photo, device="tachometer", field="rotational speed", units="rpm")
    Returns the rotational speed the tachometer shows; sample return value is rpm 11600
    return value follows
rpm 100
